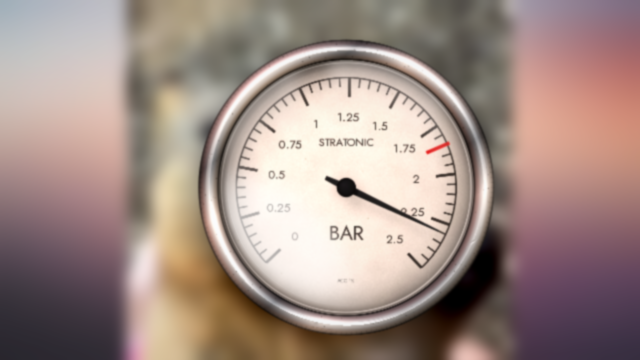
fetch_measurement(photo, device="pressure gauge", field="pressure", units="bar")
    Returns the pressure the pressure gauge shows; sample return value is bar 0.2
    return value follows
bar 2.3
